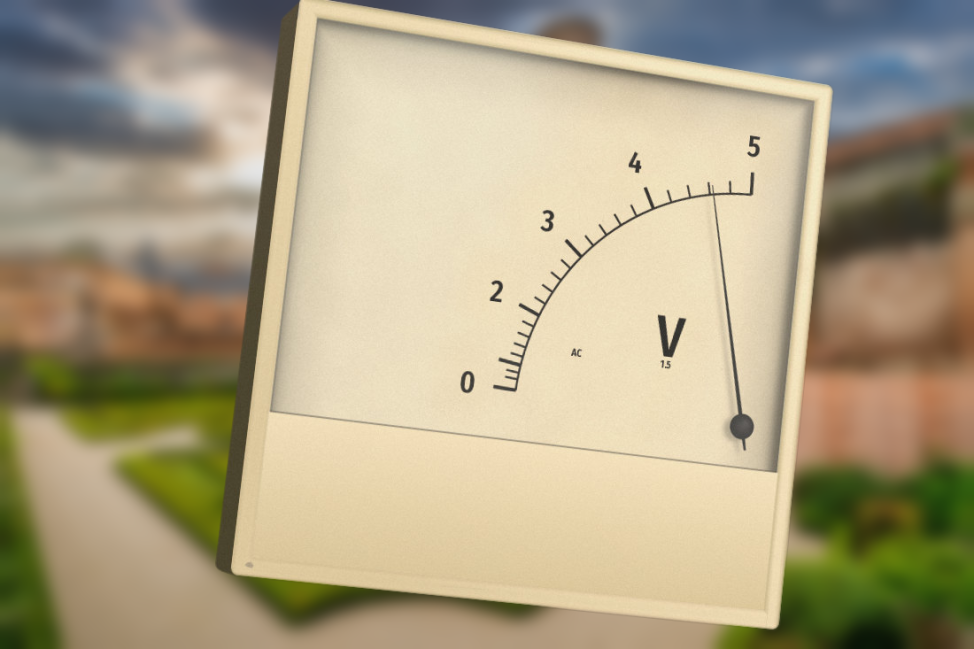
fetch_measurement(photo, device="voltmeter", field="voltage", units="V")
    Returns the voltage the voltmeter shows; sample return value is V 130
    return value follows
V 4.6
